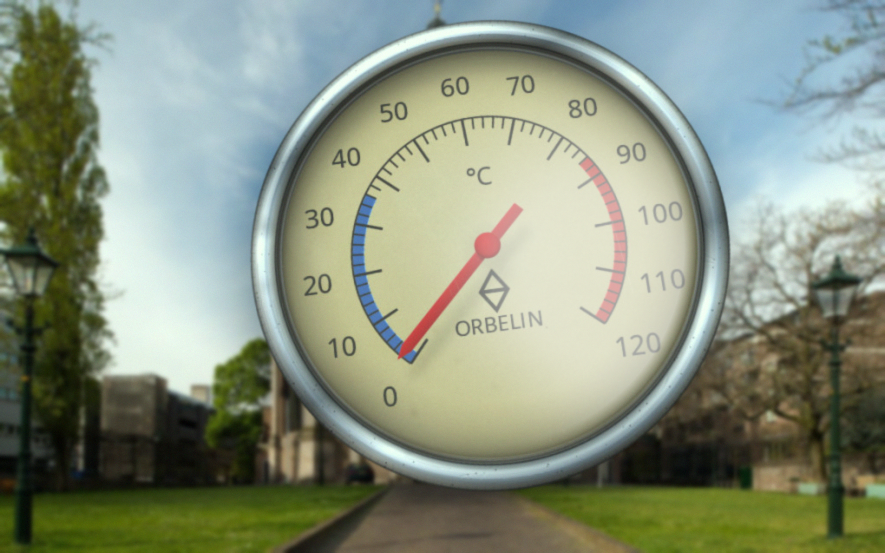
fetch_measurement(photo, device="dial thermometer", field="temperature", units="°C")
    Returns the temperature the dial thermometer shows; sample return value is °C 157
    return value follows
°C 2
